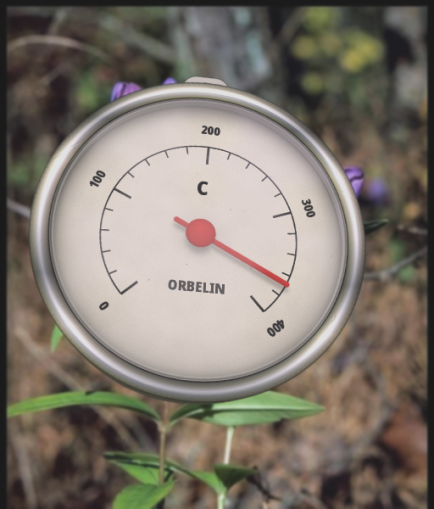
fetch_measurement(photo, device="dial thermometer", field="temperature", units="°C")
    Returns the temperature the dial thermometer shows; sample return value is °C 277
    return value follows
°C 370
